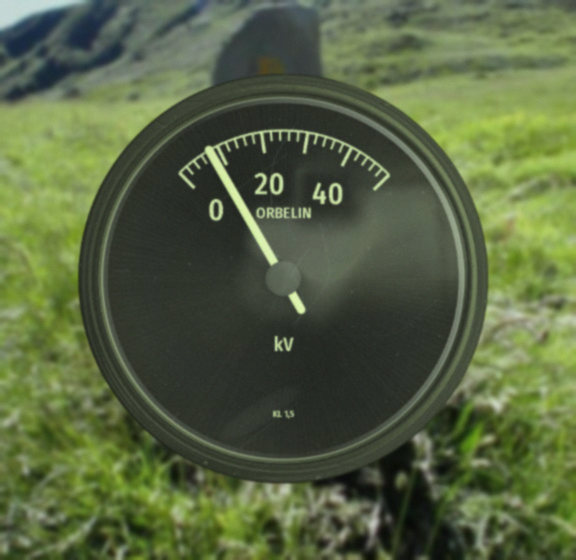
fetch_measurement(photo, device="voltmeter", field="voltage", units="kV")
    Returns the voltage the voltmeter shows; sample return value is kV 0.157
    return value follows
kV 8
